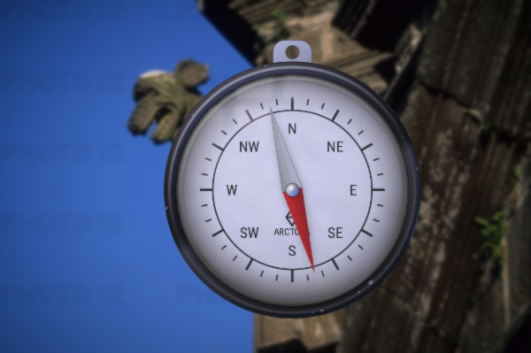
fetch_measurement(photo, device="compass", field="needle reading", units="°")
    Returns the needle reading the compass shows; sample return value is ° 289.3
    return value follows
° 165
